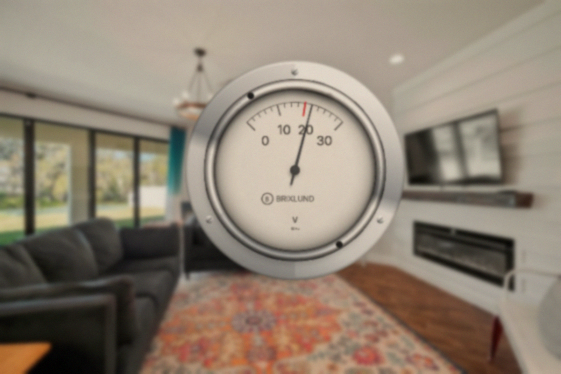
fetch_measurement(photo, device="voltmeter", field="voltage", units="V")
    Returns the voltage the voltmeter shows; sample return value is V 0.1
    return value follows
V 20
